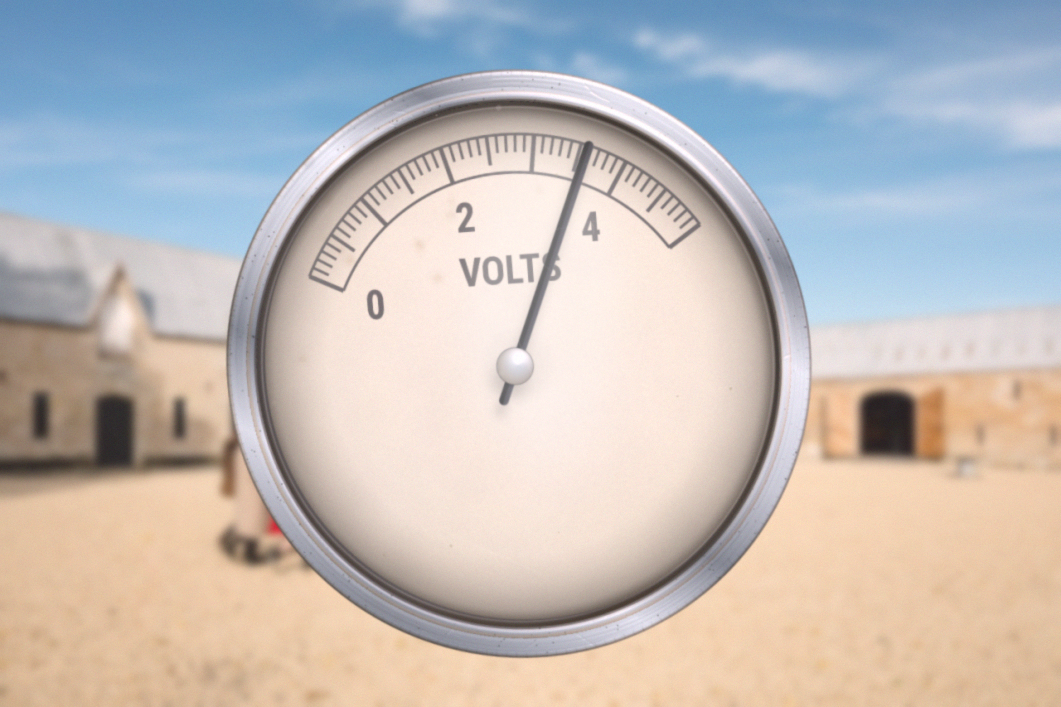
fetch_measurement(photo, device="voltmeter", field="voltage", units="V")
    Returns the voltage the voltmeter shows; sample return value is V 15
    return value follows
V 3.6
